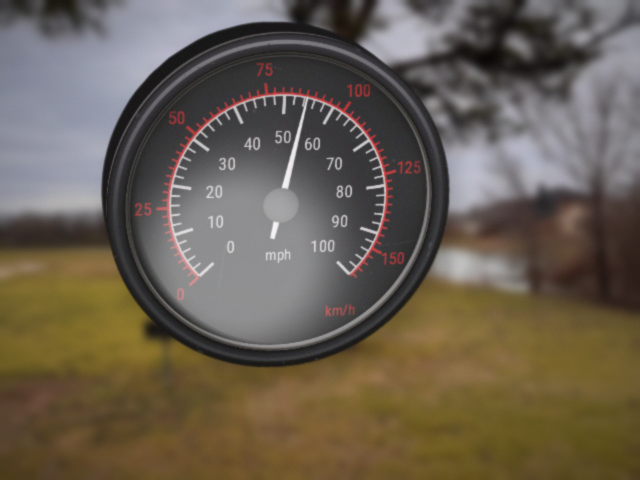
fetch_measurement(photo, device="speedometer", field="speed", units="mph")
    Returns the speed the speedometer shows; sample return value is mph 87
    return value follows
mph 54
